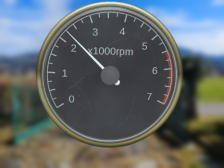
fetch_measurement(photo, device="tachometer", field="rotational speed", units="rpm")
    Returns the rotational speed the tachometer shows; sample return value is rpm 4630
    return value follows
rpm 2250
